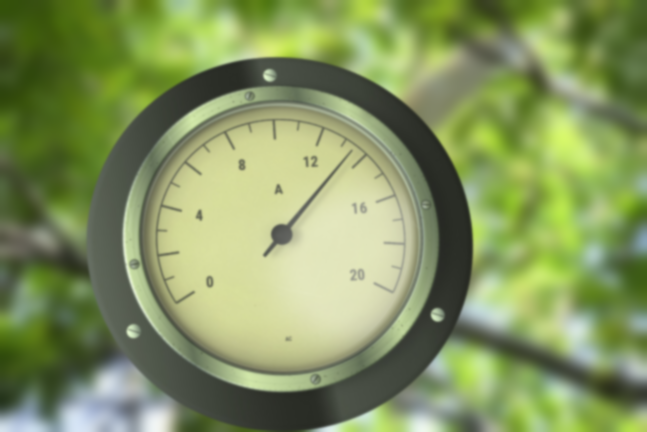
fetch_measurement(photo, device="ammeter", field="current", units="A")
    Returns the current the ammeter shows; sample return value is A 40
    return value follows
A 13.5
